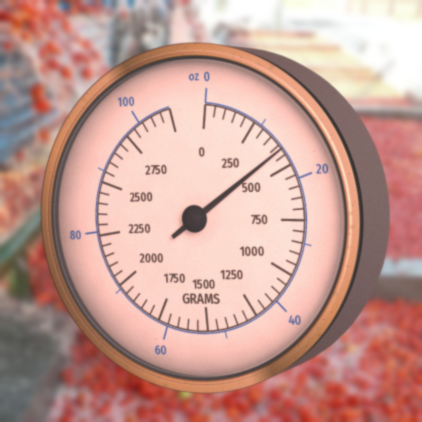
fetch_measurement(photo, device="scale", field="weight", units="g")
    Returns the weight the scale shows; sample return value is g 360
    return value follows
g 425
